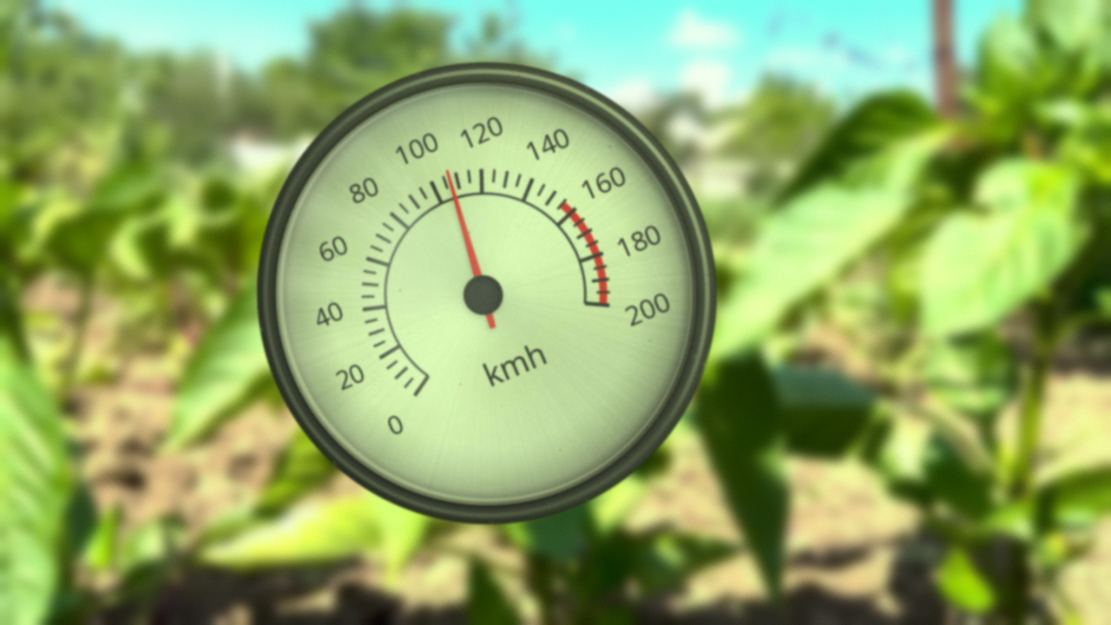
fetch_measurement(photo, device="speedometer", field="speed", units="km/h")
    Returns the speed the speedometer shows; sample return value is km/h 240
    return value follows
km/h 107.5
